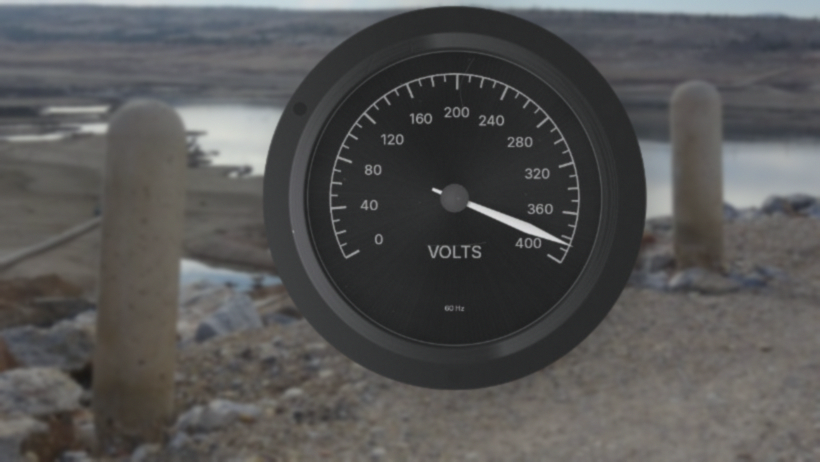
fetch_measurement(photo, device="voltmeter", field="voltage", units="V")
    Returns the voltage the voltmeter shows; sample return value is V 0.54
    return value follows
V 385
